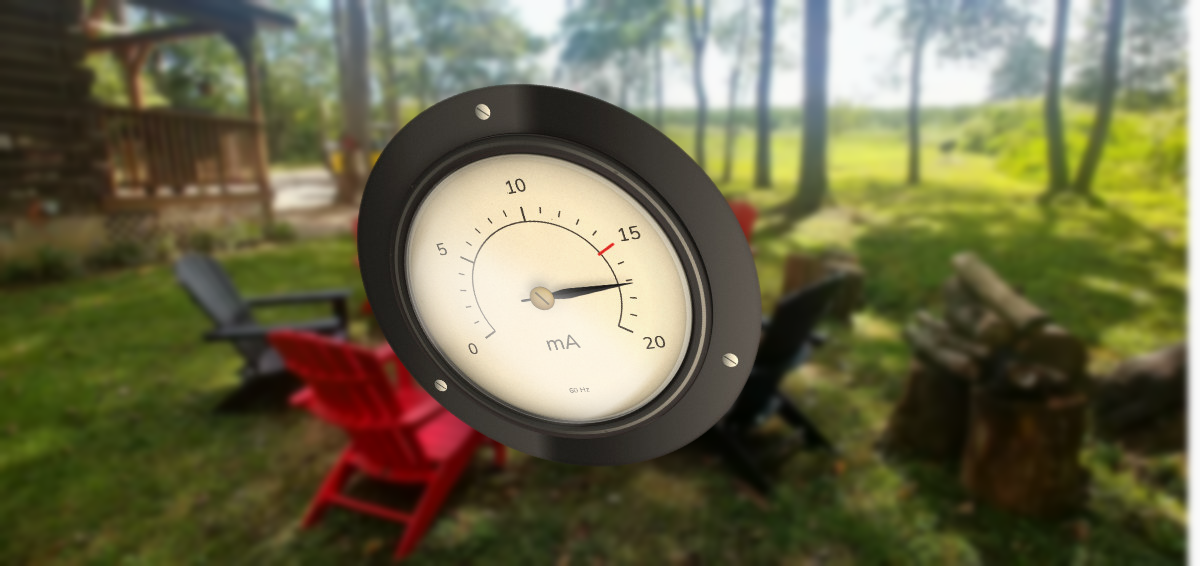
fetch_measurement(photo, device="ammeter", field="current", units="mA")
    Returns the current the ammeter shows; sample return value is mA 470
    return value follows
mA 17
